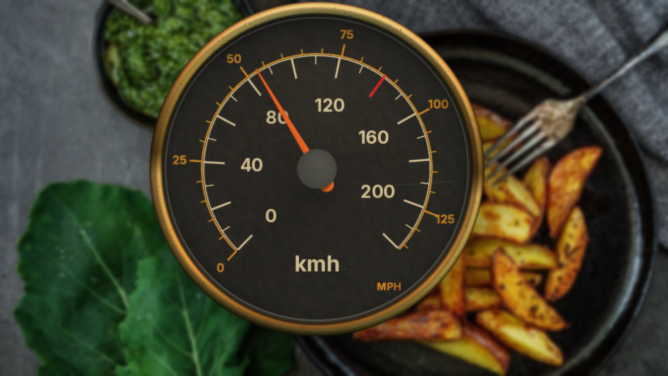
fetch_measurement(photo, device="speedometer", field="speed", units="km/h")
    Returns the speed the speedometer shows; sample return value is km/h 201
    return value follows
km/h 85
